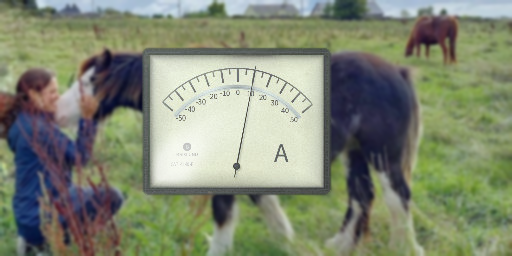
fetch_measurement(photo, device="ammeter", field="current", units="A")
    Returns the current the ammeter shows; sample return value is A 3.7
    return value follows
A 10
